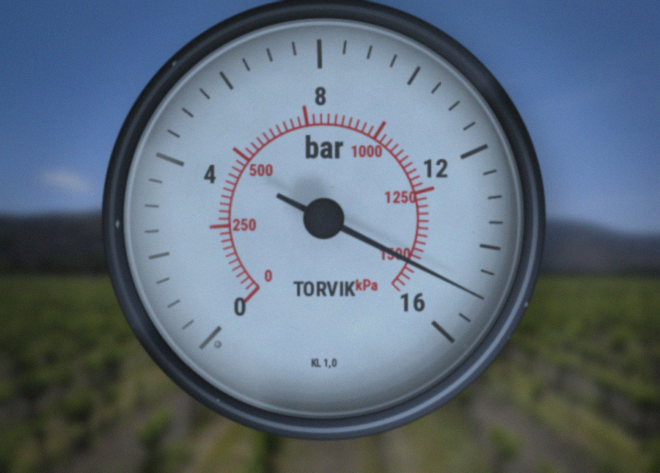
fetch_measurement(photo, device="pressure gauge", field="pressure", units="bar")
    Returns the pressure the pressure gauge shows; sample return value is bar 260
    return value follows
bar 15
